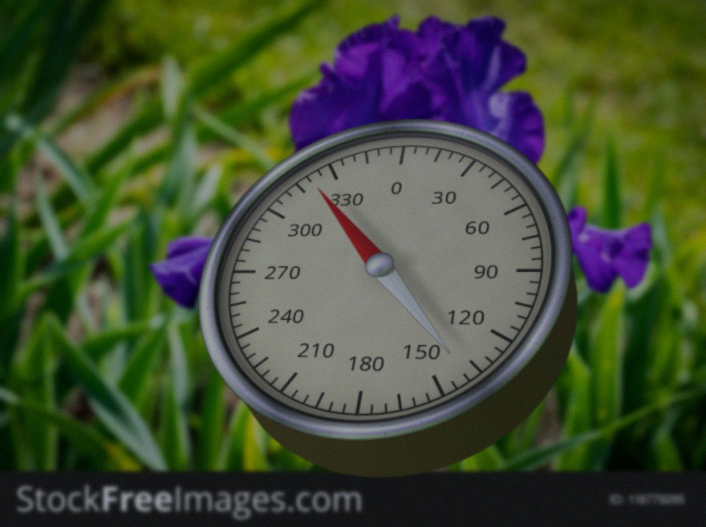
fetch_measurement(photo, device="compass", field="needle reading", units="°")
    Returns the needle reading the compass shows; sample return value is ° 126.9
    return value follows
° 320
